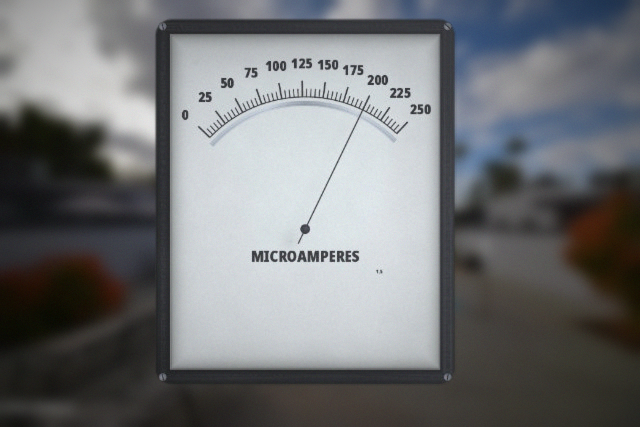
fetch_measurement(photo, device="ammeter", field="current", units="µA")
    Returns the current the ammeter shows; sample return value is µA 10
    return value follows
µA 200
